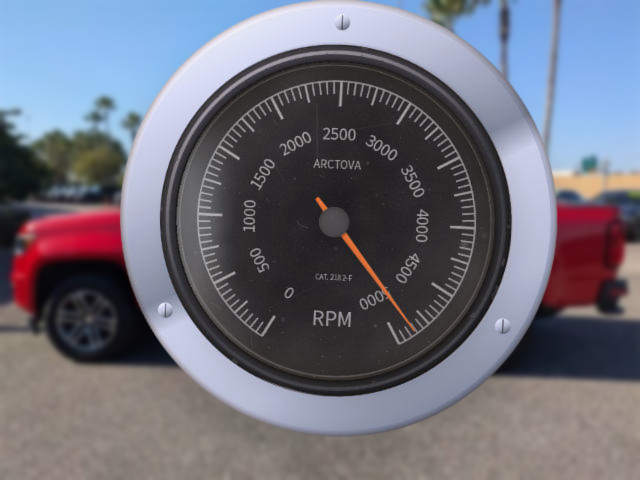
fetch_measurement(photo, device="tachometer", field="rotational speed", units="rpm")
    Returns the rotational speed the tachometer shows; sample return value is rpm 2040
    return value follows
rpm 4850
